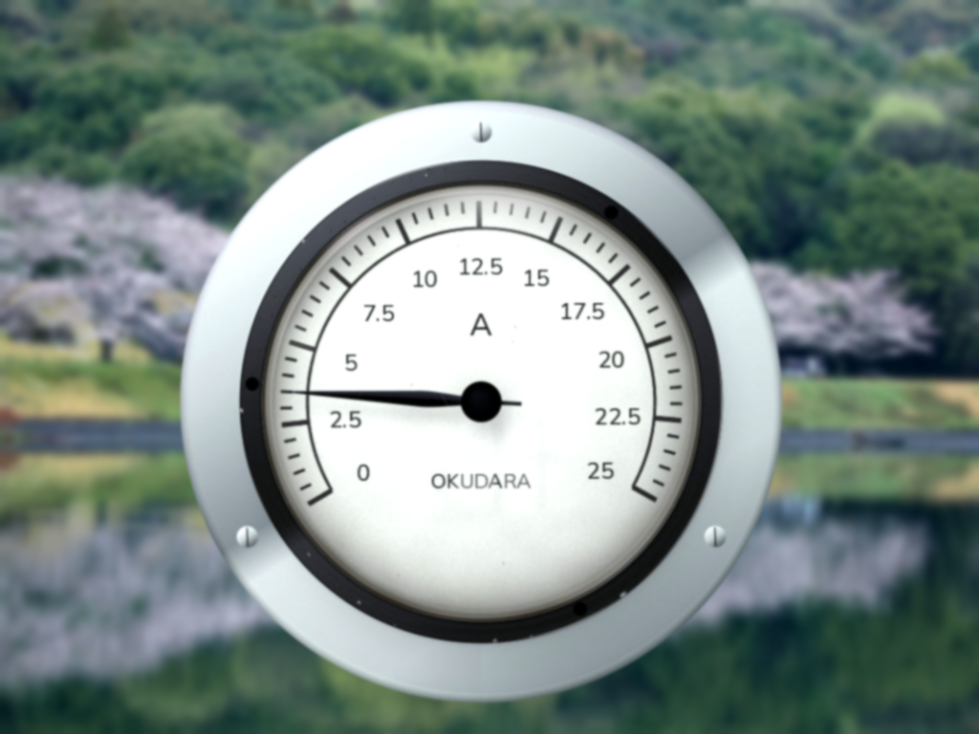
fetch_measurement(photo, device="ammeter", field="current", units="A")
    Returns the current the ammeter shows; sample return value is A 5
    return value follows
A 3.5
